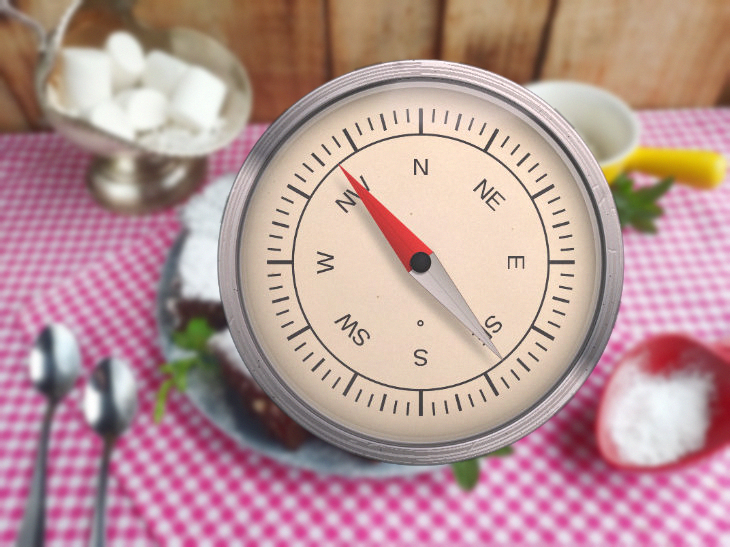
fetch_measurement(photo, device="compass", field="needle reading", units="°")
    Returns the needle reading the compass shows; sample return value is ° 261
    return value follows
° 320
